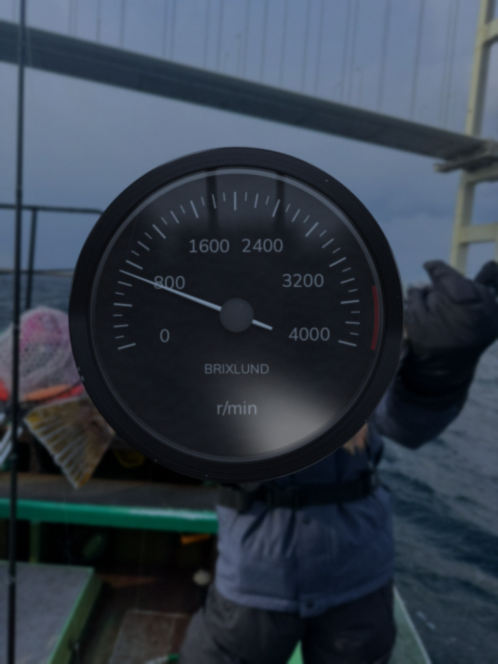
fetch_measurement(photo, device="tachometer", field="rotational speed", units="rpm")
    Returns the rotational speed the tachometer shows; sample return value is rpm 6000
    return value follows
rpm 700
